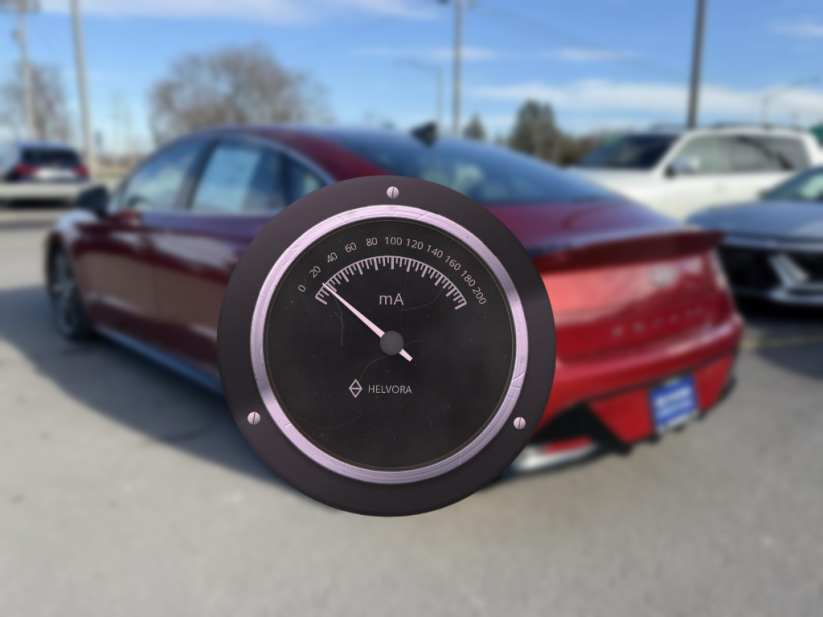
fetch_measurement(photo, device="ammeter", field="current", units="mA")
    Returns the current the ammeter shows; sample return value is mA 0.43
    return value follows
mA 15
